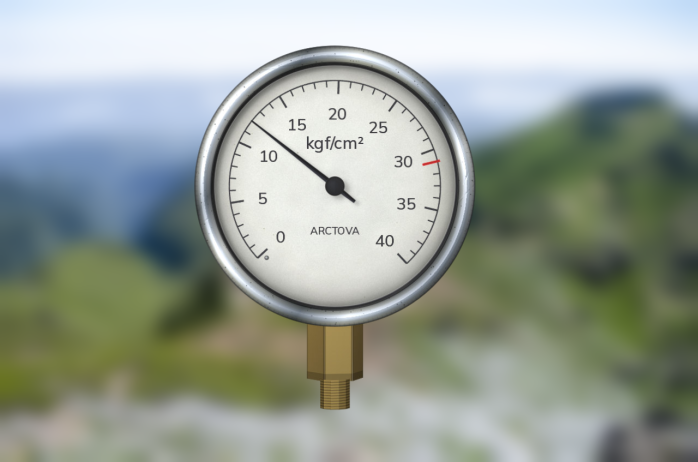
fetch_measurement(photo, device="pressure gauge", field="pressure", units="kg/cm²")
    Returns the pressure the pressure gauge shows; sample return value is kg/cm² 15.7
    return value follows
kg/cm² 12
